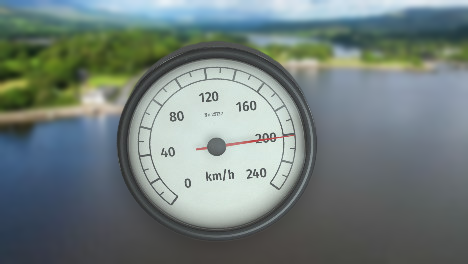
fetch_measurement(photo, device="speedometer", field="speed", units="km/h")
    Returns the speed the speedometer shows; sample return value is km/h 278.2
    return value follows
km/h 200
